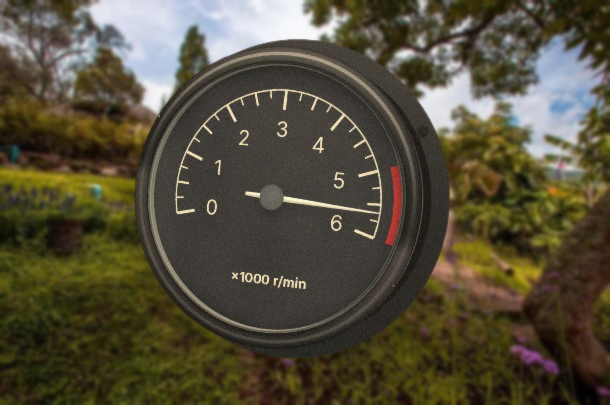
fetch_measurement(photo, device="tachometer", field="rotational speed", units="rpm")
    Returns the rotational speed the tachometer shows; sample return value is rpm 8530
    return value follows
rpm 5625
